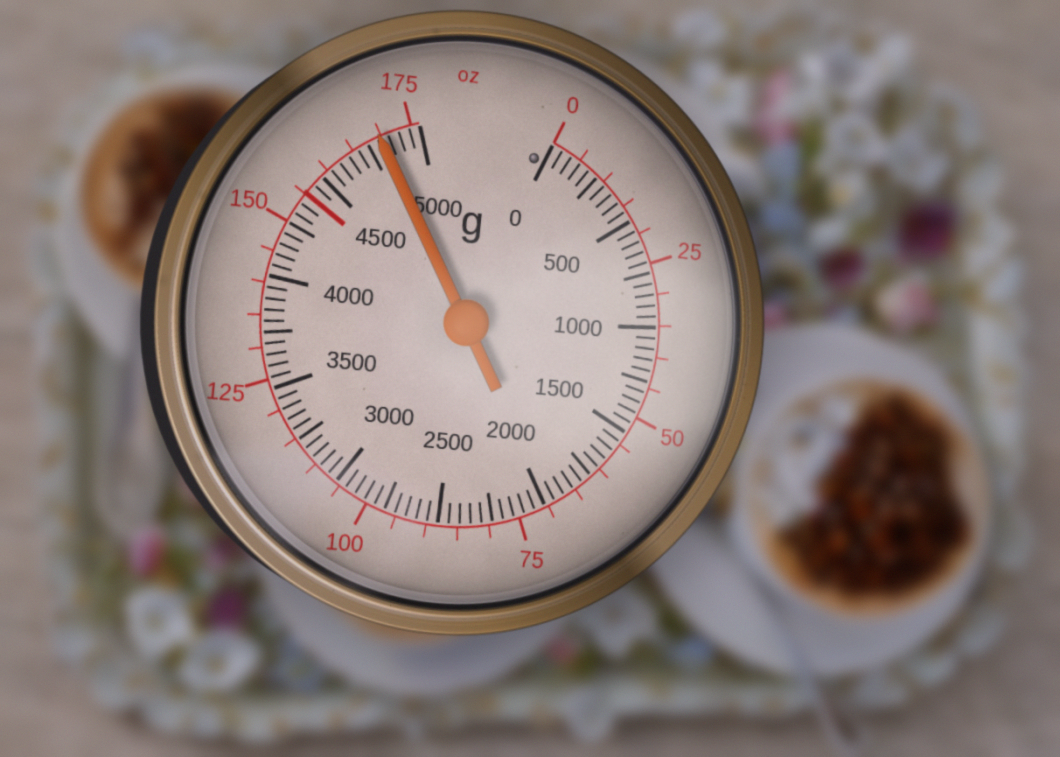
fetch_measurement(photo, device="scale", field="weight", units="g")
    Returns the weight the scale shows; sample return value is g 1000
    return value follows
g 4800
